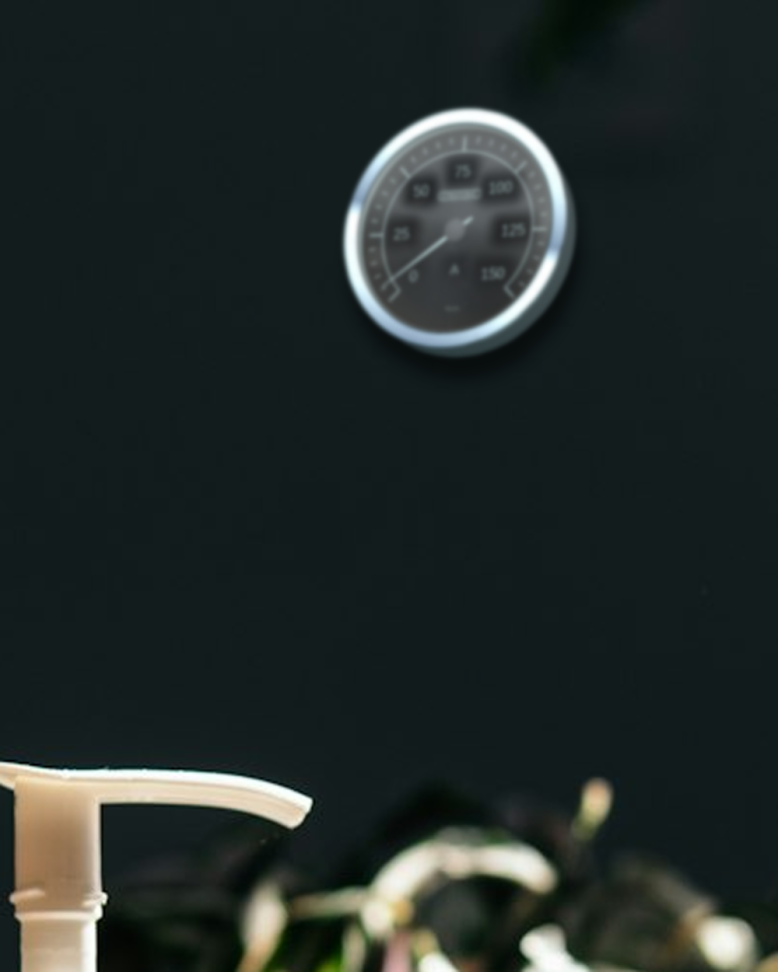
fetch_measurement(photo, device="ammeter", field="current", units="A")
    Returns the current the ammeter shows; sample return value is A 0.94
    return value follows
A 5
